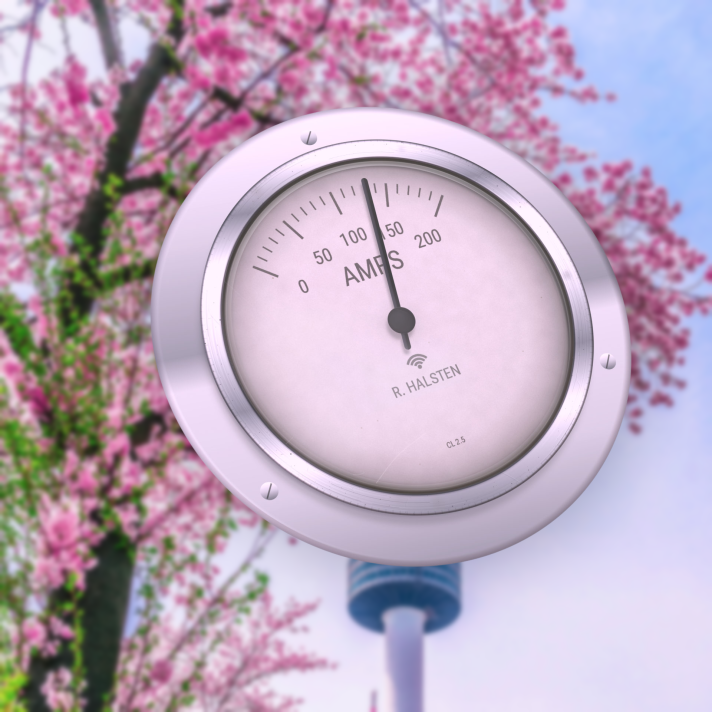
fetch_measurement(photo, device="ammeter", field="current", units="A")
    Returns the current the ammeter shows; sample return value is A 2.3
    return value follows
A 130
